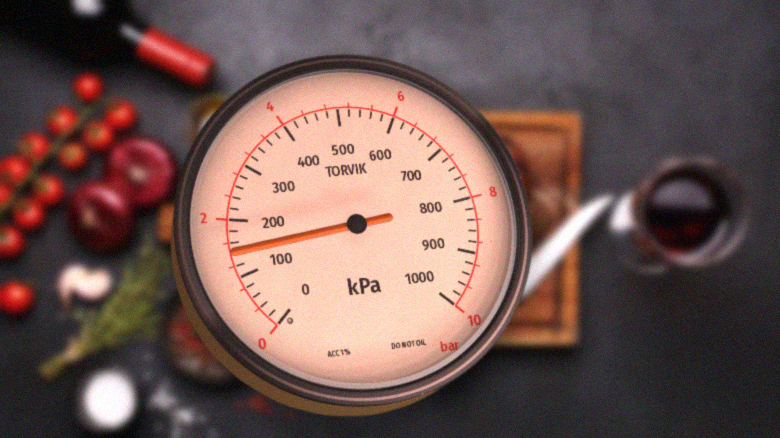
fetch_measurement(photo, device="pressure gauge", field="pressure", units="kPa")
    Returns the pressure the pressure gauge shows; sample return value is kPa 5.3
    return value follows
kPa 140
